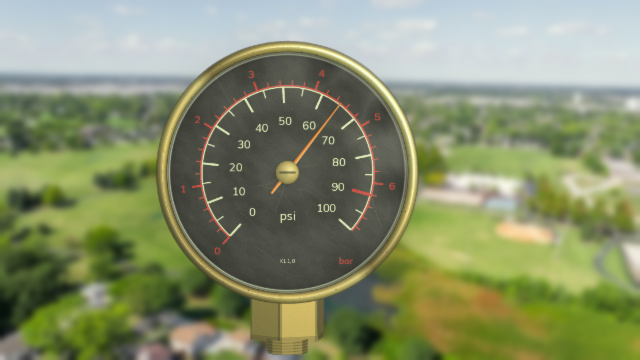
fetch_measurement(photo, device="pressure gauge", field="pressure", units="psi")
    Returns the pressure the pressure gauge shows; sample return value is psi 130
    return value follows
psi 65
